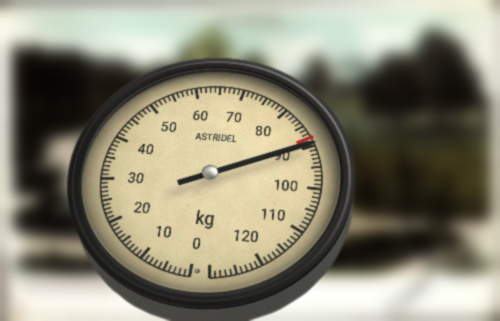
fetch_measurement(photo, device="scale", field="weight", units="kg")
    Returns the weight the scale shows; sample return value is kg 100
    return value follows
kg 90
